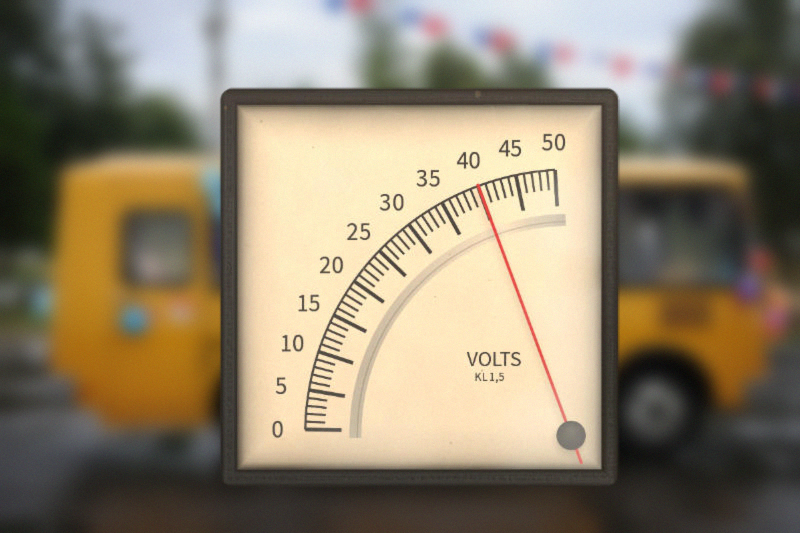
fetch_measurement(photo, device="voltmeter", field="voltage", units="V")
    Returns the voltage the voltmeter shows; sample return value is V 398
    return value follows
V 40
